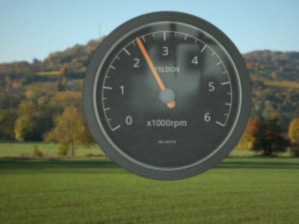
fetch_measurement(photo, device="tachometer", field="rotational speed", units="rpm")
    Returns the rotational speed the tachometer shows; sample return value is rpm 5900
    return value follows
rpm 2375
